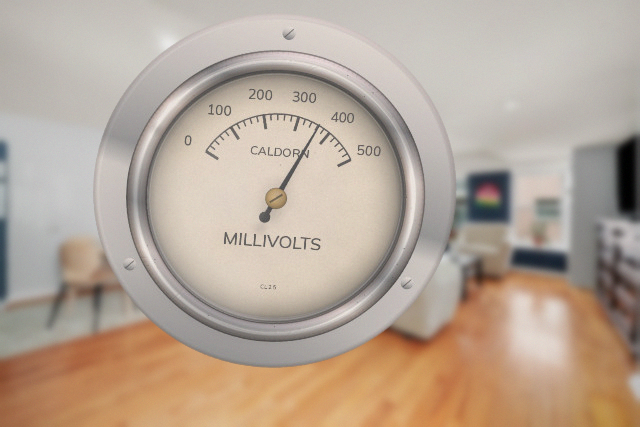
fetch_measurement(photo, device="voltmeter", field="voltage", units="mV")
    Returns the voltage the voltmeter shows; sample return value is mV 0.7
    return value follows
mV 360
